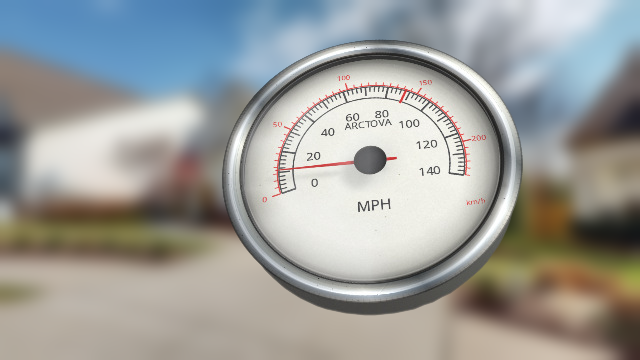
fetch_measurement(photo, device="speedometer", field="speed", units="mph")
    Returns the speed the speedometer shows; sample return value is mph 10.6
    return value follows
mph 10
